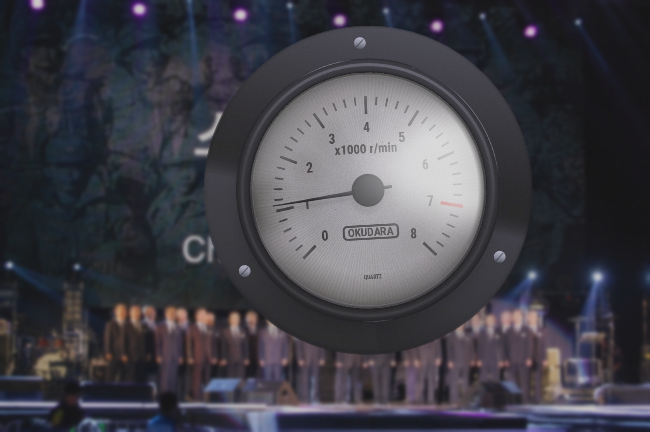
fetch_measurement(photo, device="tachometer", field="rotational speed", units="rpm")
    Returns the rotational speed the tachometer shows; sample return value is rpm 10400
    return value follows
rpm 1100
